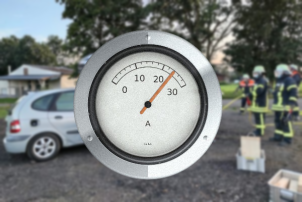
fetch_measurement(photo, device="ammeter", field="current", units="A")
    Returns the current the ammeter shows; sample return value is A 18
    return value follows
A 24
